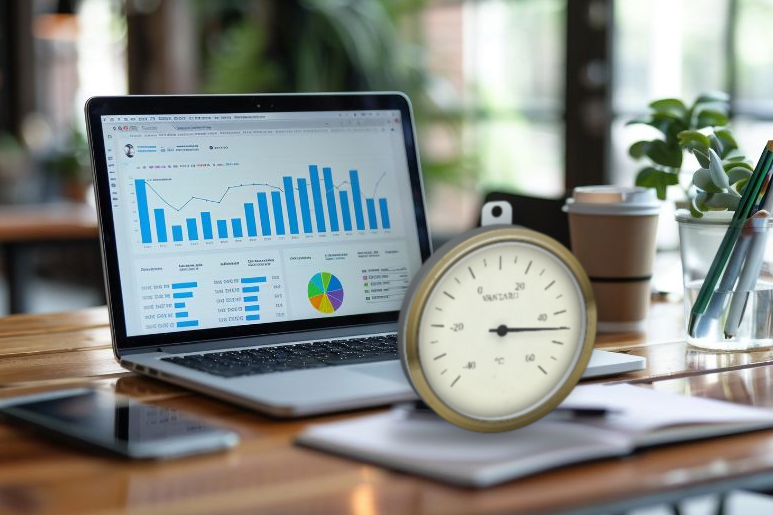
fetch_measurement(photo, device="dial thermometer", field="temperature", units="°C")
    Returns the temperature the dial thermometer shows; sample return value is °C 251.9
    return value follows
°C 45
